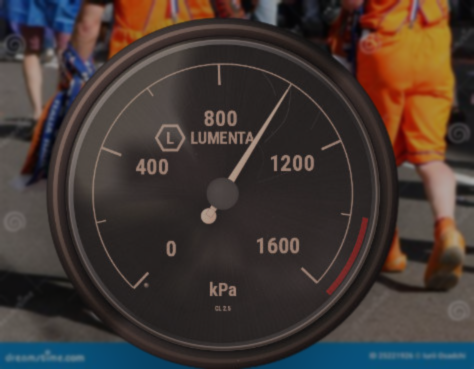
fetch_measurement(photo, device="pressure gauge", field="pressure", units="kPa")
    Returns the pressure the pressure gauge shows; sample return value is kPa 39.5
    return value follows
kPa 1000
